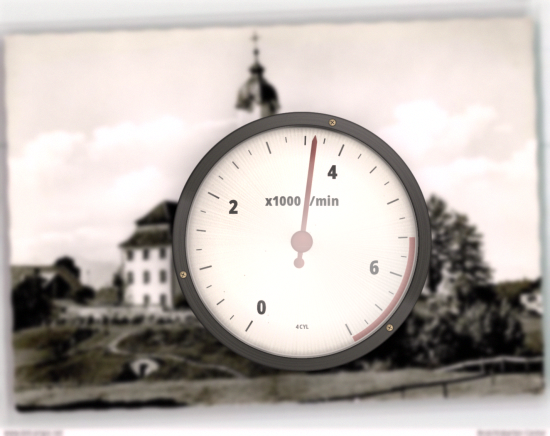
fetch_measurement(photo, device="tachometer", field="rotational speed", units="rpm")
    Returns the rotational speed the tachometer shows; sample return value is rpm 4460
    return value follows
rpm 3625
